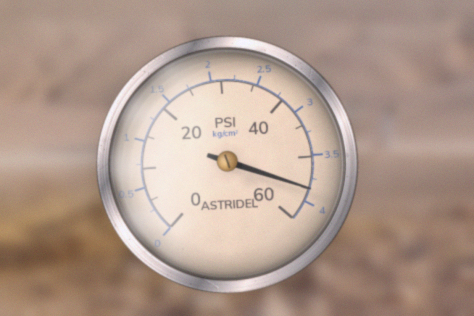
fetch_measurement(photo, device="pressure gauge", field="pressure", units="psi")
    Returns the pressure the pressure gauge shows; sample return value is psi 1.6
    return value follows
psi 55
